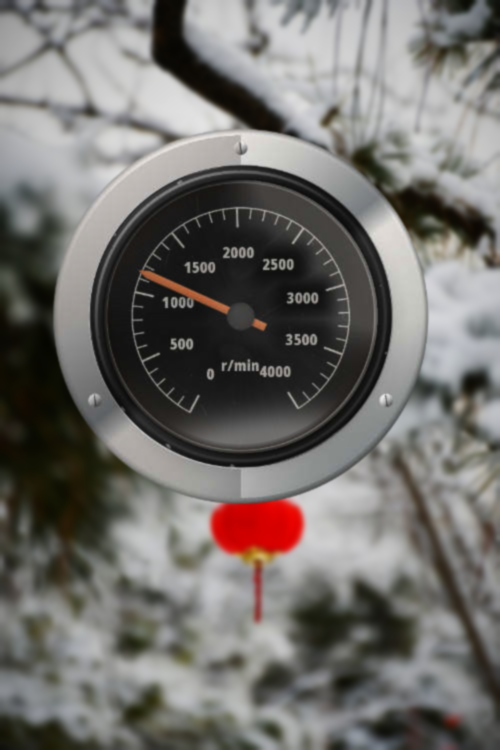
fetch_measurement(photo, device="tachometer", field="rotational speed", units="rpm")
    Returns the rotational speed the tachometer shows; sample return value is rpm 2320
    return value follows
rpm 1150
